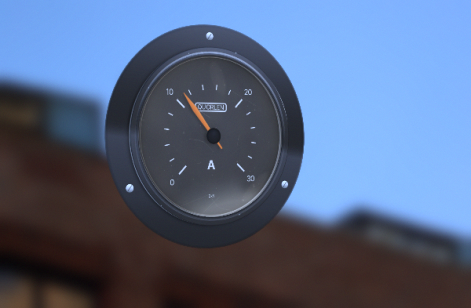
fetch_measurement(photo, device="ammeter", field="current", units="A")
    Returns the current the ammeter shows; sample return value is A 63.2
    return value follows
A 11
